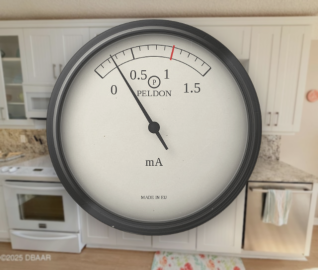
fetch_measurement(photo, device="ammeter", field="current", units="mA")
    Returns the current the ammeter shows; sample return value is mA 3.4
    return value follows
mA 0.25
